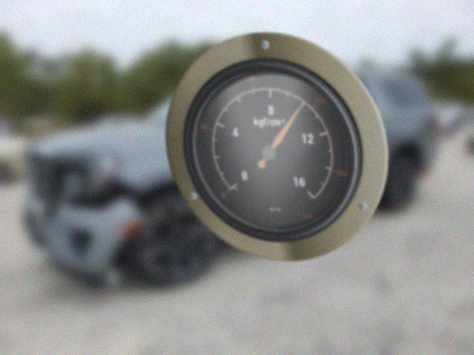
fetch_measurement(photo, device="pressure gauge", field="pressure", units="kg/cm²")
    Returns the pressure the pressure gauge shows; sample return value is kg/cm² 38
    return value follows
kg/cm² 10
